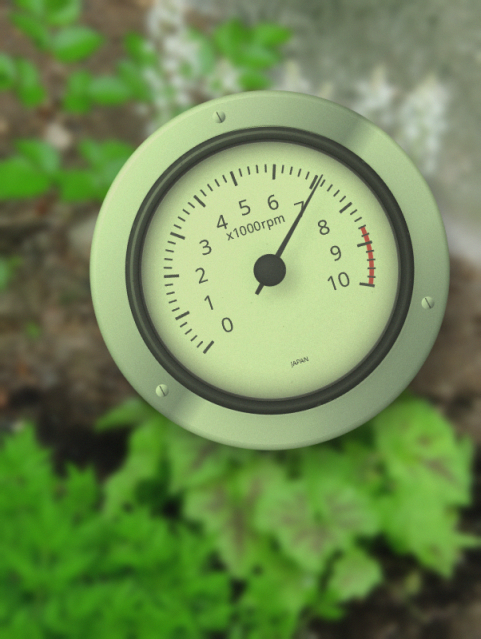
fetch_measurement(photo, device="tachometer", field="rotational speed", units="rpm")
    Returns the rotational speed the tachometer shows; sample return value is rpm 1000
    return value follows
rpm 7100
